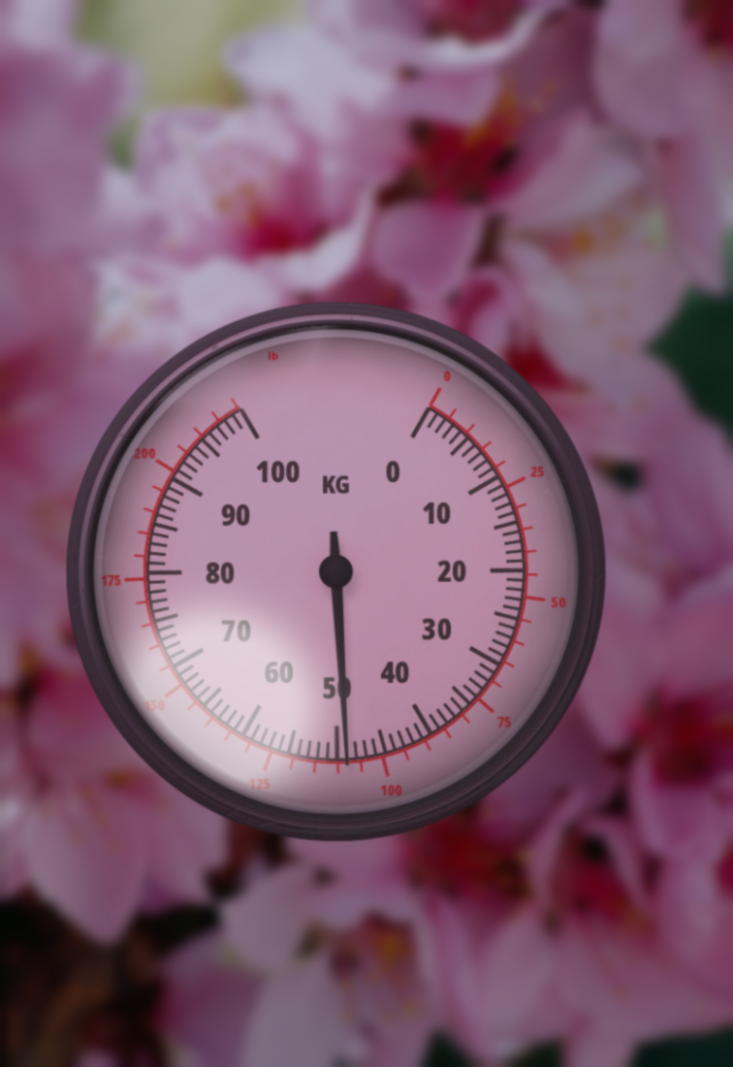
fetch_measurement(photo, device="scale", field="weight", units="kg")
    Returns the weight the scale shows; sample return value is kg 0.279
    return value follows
kg 49
